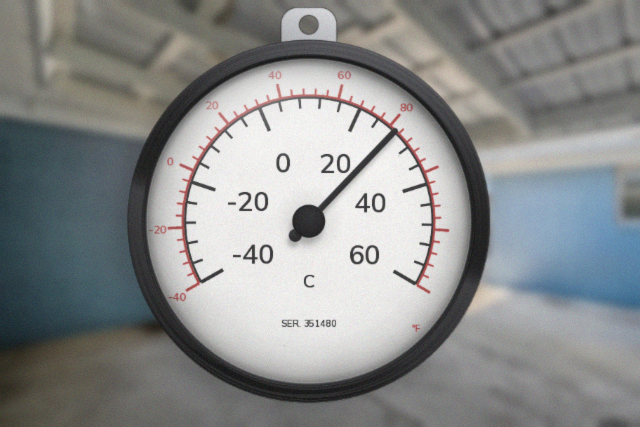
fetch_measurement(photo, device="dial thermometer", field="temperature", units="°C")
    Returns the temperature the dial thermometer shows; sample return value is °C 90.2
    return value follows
°C 28
